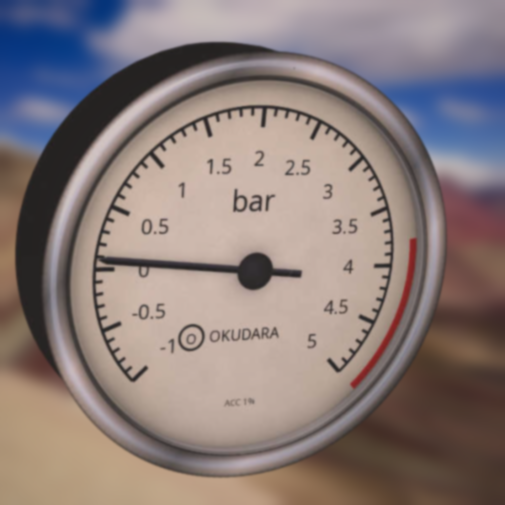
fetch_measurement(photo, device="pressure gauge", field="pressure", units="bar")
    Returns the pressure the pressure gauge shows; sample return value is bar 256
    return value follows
bar 0.1
